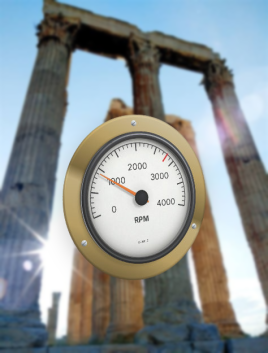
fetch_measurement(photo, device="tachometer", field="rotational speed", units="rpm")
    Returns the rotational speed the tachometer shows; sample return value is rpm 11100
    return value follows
rpm 900
